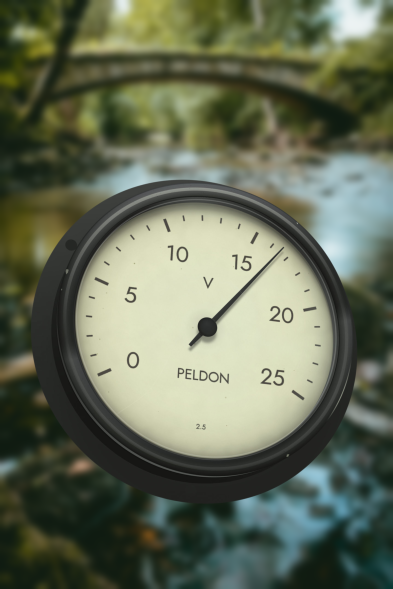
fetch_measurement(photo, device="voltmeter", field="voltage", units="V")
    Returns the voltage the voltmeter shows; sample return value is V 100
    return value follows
V 16.5
